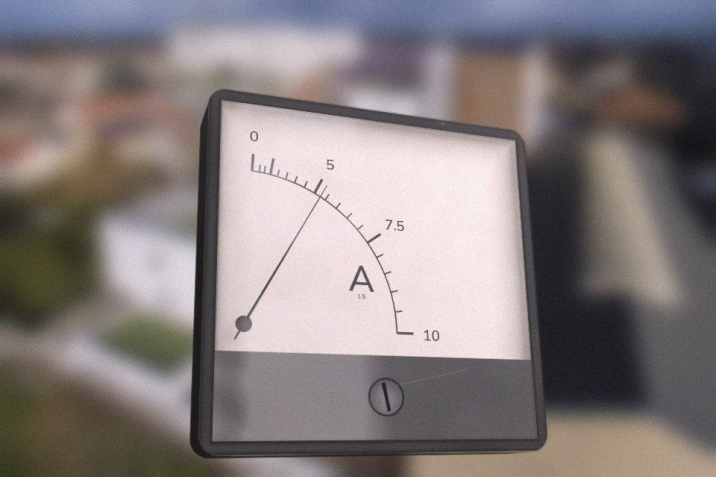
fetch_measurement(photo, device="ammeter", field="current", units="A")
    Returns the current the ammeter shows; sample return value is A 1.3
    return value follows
A 5.25
